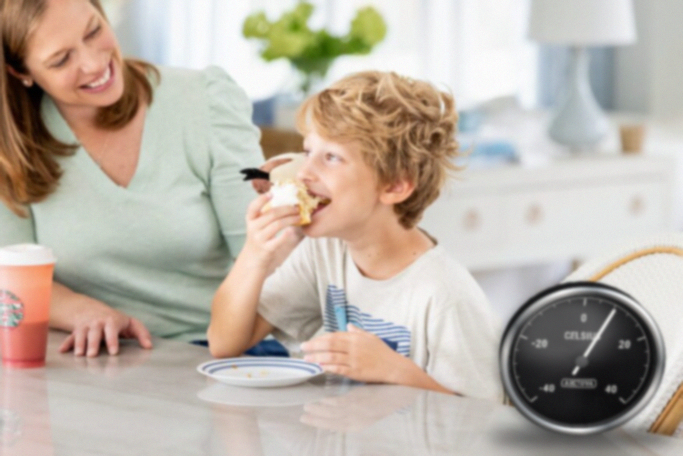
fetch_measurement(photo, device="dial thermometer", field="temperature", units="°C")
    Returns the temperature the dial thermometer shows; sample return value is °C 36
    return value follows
°C 8
